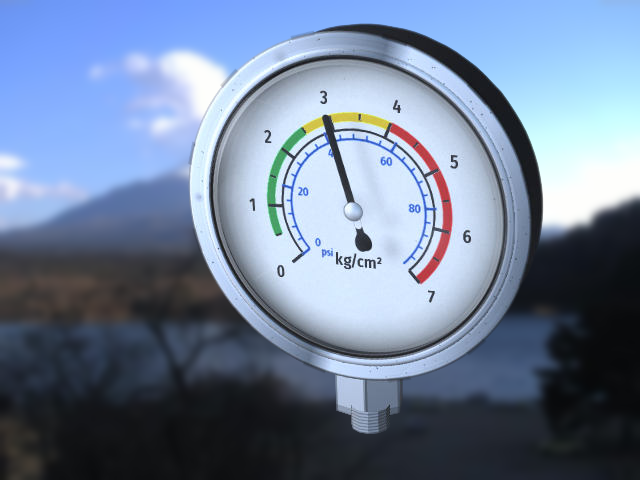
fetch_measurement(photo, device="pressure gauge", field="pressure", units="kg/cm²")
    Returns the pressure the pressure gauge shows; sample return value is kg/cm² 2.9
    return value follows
kg/cm² 3
